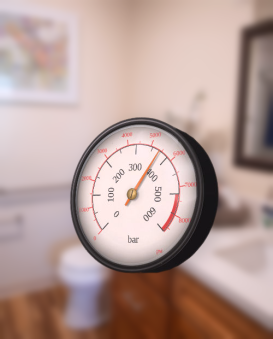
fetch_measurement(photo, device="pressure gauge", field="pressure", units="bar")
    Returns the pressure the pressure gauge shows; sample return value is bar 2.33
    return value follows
bar 375
